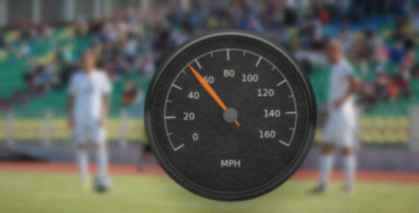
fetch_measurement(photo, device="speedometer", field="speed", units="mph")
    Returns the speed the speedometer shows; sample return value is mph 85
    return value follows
mph 55
